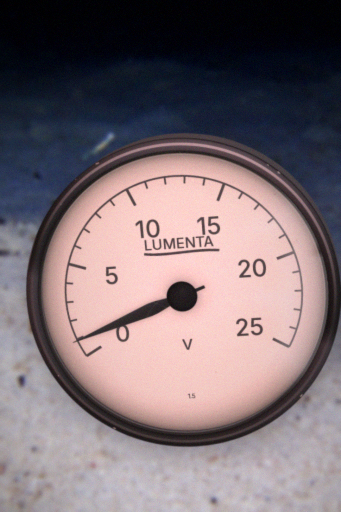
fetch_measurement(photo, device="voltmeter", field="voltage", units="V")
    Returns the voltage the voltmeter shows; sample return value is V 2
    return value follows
V 1
